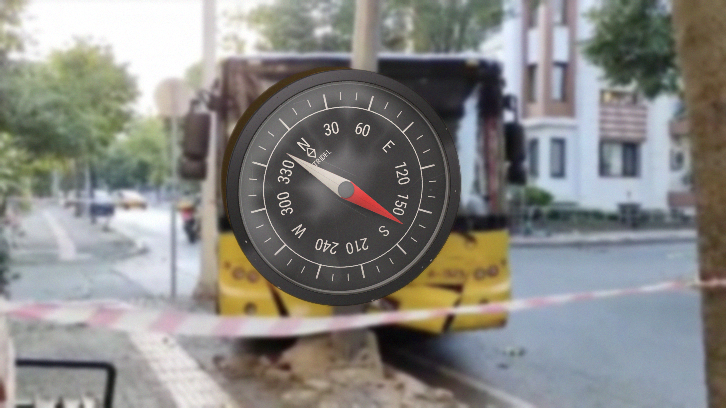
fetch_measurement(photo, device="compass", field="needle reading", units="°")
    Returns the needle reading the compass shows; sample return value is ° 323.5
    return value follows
° 165
